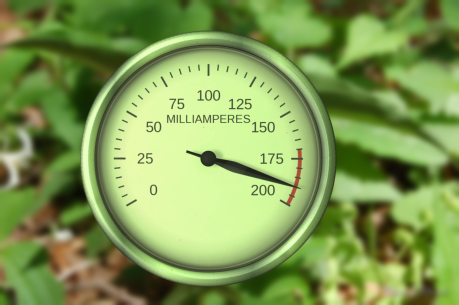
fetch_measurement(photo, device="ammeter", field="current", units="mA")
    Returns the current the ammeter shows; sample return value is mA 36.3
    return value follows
mA 190
